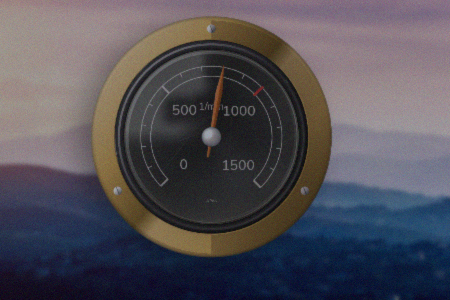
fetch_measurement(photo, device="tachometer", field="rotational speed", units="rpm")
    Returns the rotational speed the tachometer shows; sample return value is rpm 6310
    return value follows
rpm 800
